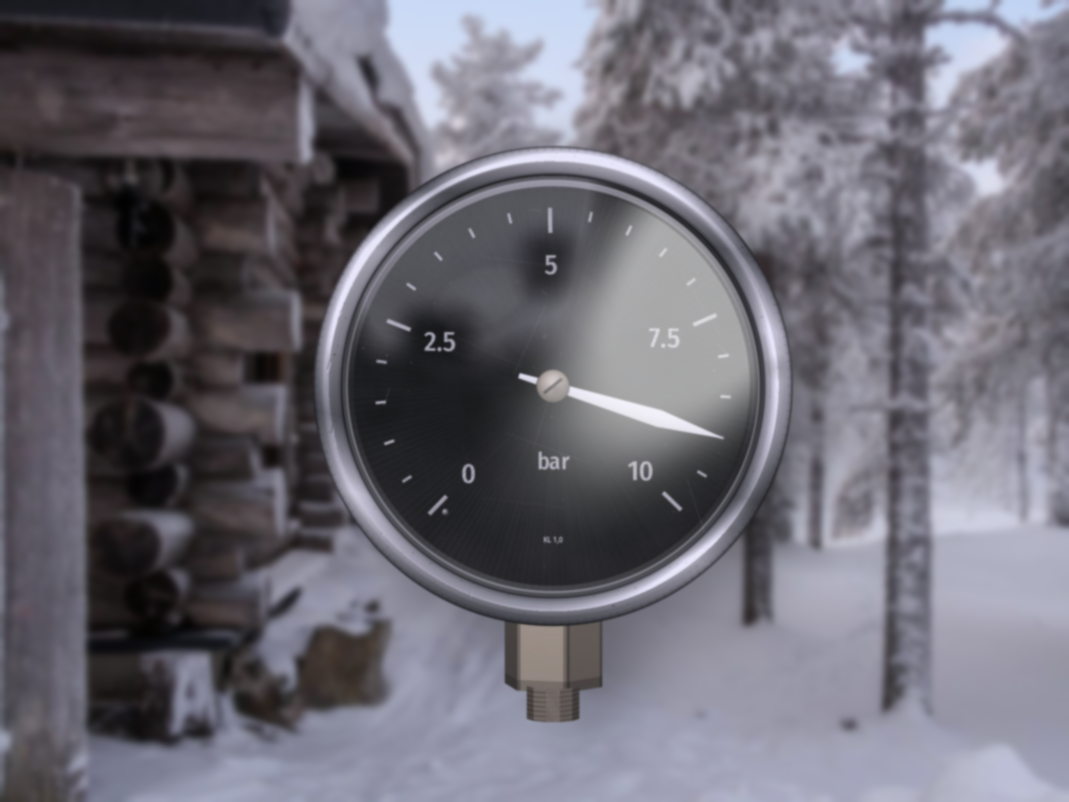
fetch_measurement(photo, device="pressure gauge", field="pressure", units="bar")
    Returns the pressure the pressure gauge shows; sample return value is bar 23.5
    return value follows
bar 9
